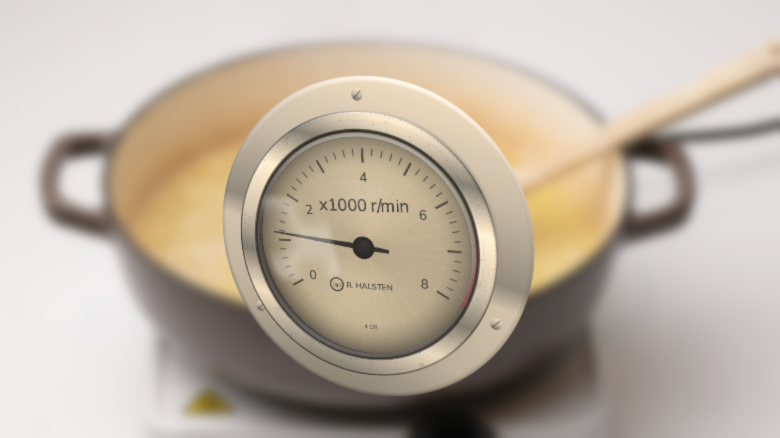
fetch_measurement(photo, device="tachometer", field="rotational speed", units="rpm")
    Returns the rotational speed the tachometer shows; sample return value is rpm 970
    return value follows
rpm 1200
